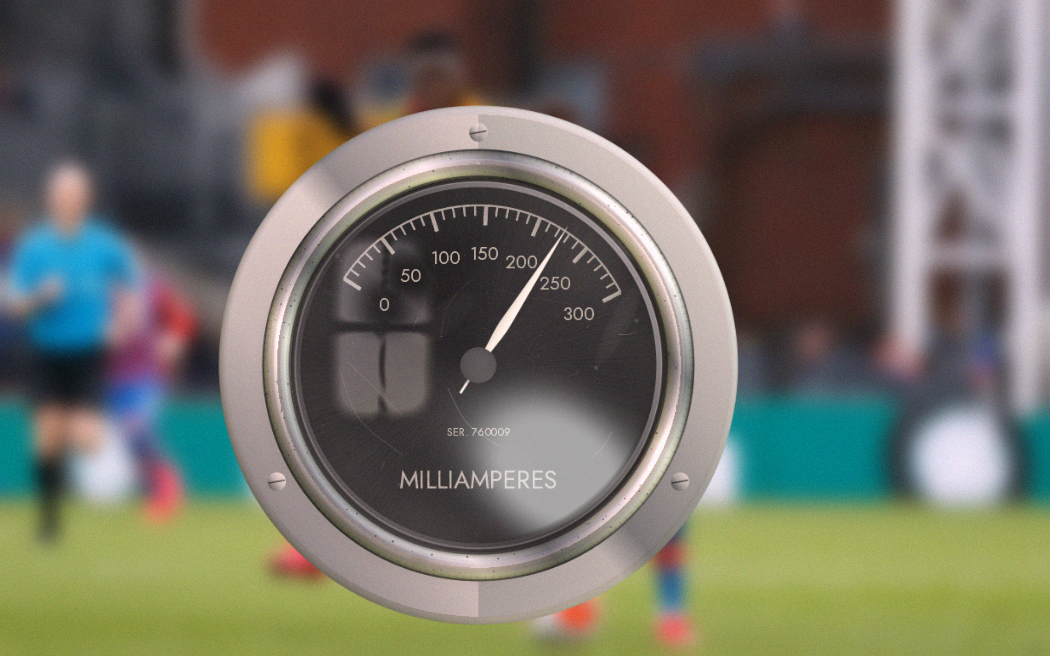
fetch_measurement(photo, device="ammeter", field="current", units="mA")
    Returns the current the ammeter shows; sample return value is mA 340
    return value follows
mA 225
